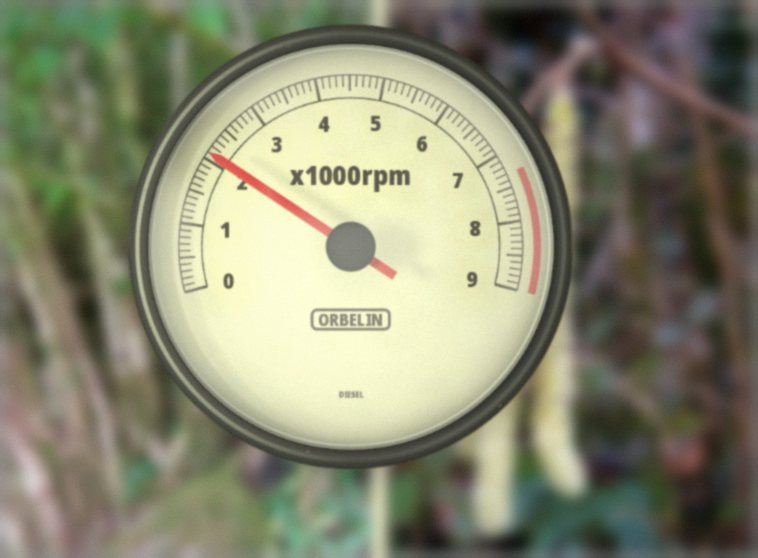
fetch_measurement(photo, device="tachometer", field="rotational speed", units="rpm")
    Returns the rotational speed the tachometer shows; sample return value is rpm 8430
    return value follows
rpm 2100
